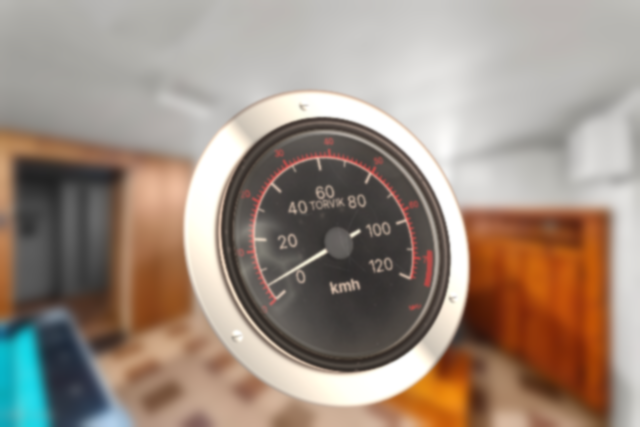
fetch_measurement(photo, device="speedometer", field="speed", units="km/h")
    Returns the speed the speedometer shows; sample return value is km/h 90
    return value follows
km/h 5
